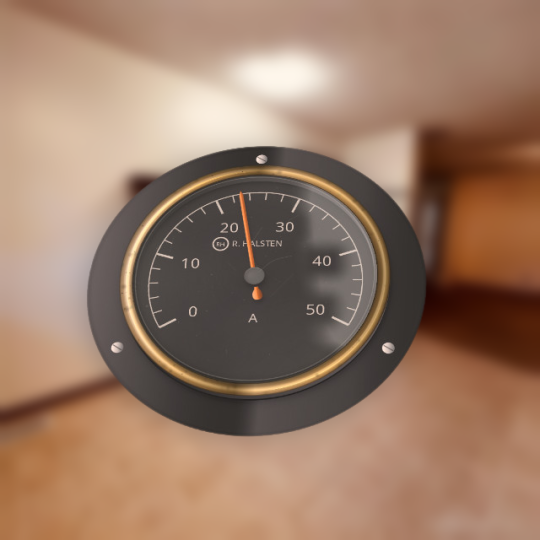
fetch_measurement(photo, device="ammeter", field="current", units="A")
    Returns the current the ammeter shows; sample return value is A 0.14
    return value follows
A 23
